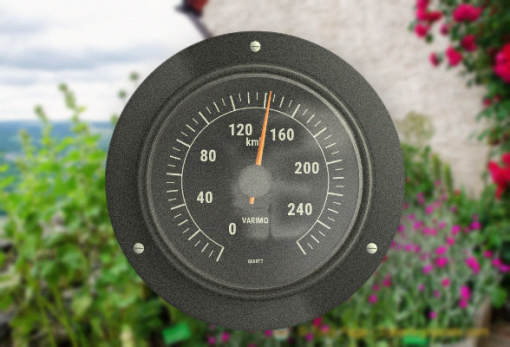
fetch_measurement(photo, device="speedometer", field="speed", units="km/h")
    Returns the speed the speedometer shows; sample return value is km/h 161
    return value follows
km/h 142.5
